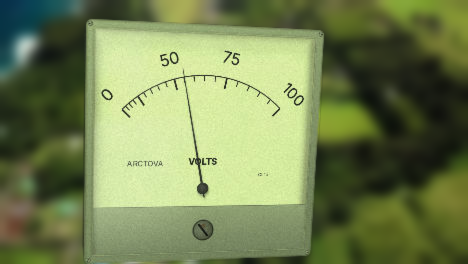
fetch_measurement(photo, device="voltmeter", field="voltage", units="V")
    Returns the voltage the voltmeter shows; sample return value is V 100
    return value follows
V 55
